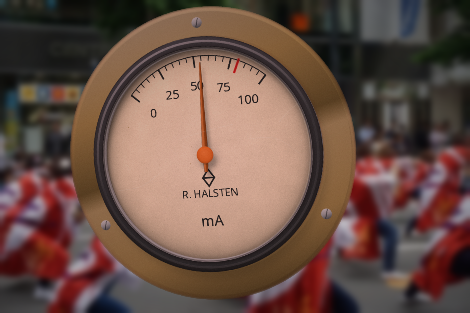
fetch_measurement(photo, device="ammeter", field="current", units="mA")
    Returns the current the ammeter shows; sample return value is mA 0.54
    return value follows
mA 55
